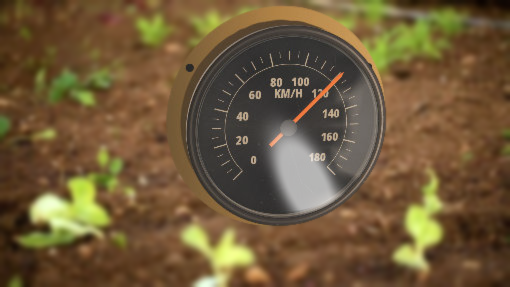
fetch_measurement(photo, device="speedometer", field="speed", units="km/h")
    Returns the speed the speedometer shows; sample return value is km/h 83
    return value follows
km/h 120
